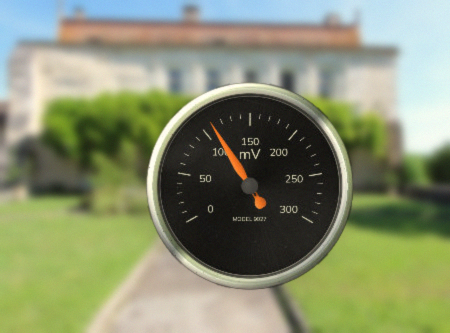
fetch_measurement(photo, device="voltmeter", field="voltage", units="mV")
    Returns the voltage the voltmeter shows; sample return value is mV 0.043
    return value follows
mV 110
